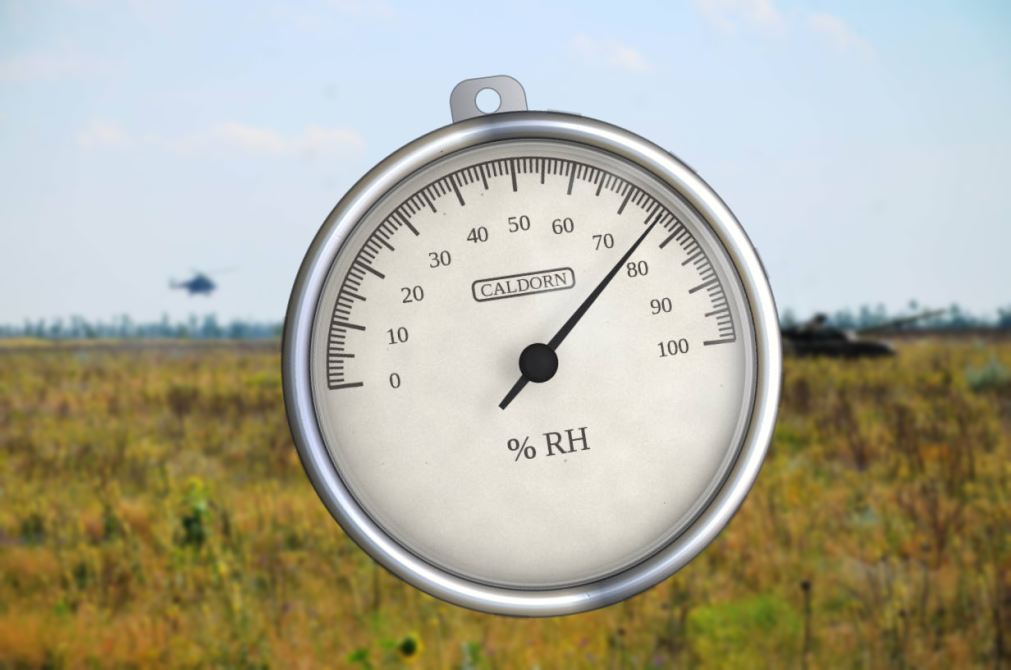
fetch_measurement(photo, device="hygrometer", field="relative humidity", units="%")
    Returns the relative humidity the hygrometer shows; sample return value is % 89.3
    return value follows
% 76
